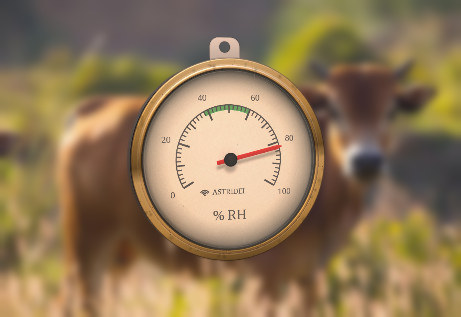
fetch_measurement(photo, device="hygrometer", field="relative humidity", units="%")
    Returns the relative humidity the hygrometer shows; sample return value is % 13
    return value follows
% 82
